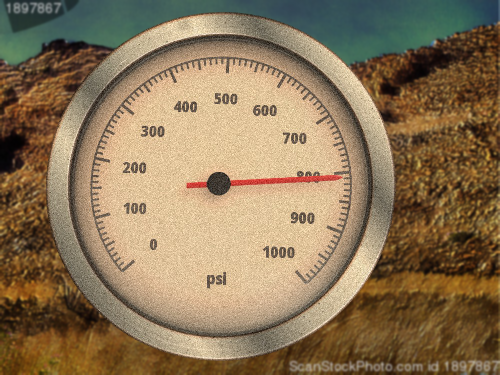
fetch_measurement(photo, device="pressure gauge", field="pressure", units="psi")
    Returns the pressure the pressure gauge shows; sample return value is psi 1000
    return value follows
psi 810
